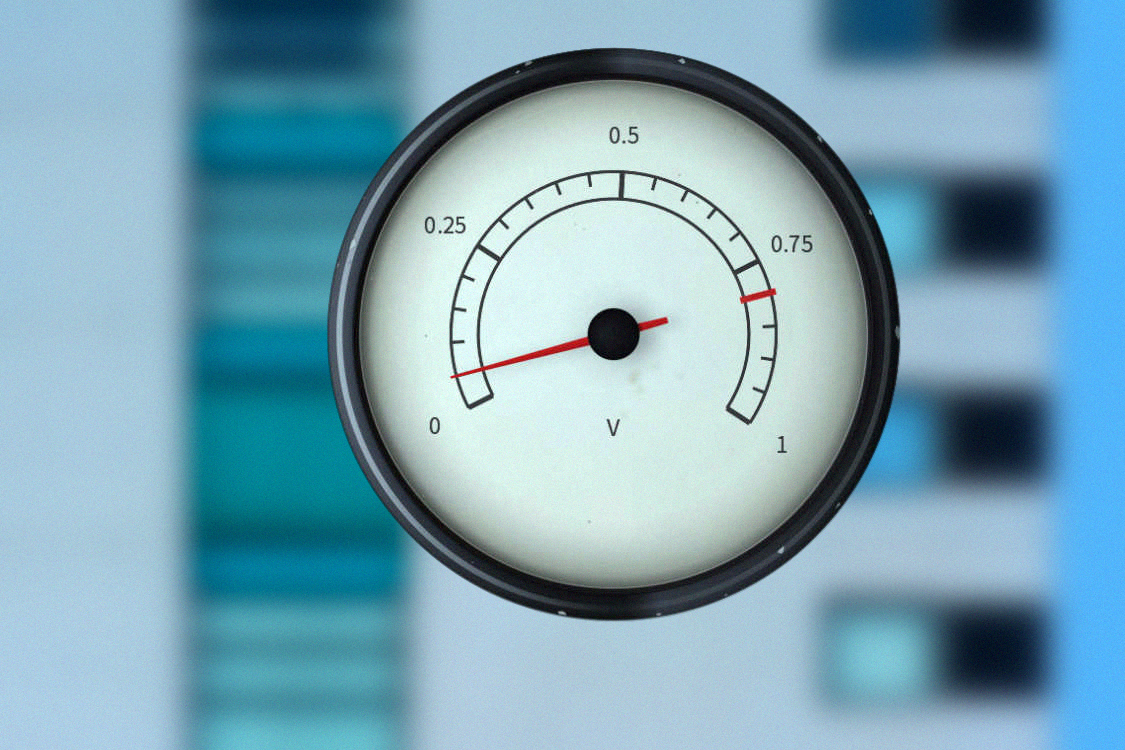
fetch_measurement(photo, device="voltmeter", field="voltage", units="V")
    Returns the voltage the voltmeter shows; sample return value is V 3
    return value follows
V 0.05
